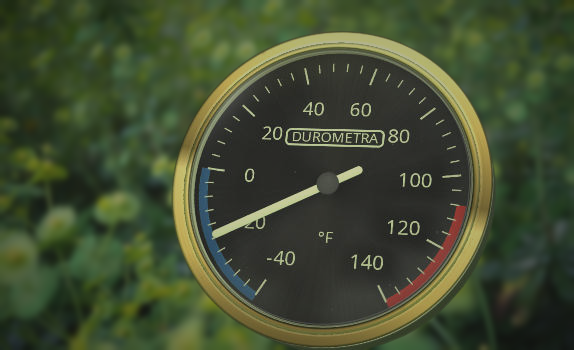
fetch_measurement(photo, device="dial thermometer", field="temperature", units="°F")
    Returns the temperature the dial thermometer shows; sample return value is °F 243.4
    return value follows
°F -20
